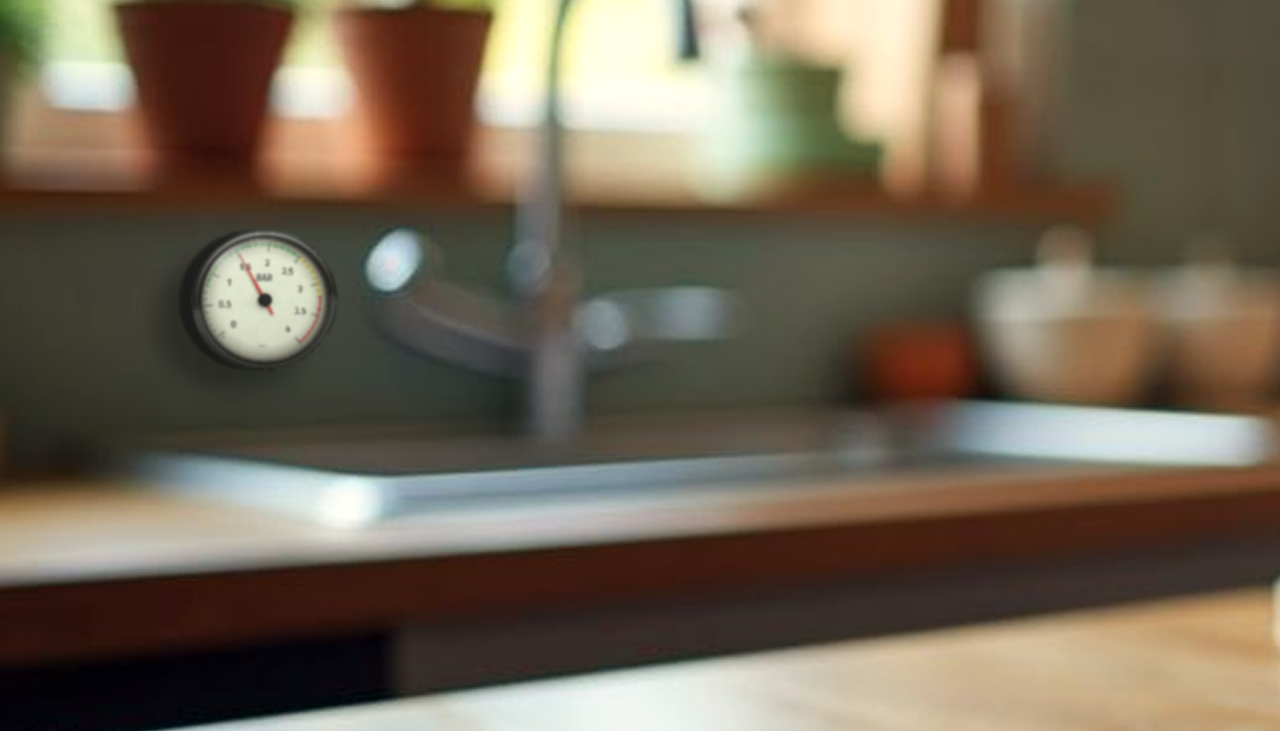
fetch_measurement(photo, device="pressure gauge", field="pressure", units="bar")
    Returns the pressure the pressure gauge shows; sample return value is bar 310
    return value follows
bar 1.5
